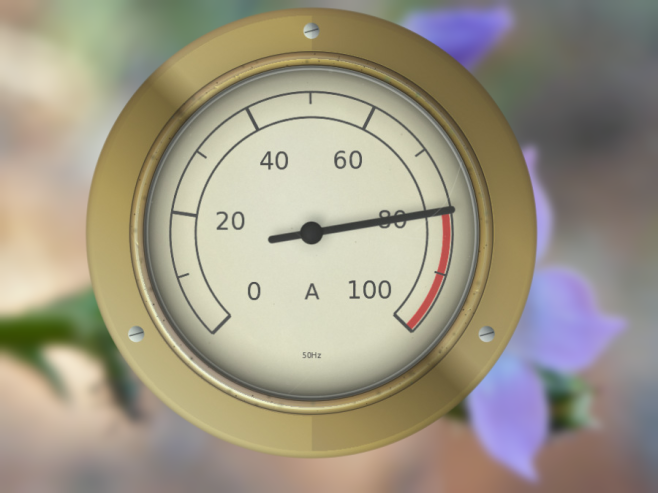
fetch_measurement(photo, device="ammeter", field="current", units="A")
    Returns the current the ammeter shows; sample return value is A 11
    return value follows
A 80
